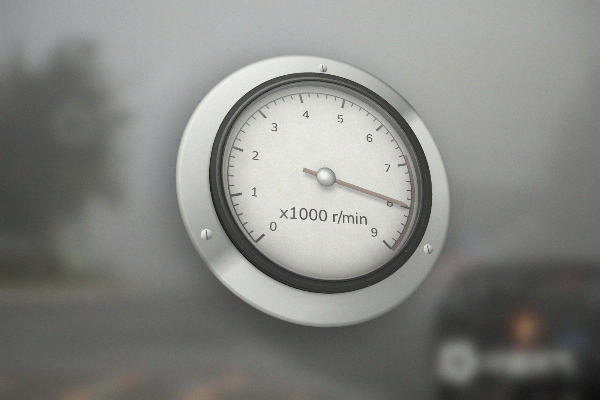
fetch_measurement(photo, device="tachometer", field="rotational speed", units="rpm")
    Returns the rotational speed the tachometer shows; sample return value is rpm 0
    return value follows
rpm 8000
